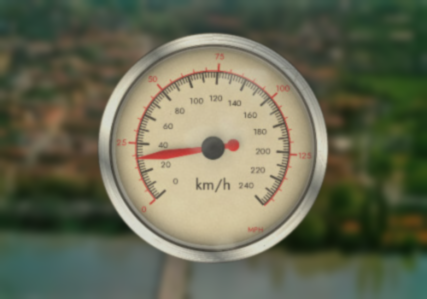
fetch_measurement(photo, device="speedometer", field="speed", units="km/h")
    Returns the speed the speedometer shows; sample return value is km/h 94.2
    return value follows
km/h 30
